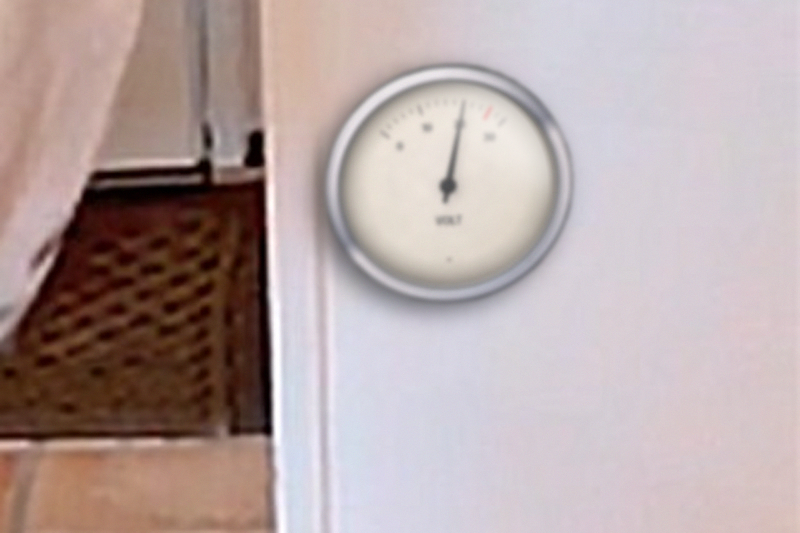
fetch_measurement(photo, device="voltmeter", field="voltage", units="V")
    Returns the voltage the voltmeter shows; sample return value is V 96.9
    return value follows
V 20
